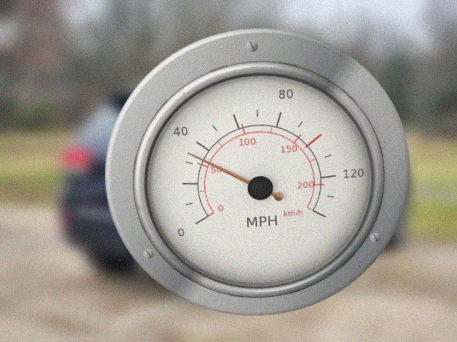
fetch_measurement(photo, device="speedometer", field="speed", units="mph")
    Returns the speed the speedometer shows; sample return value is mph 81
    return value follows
mph 35
